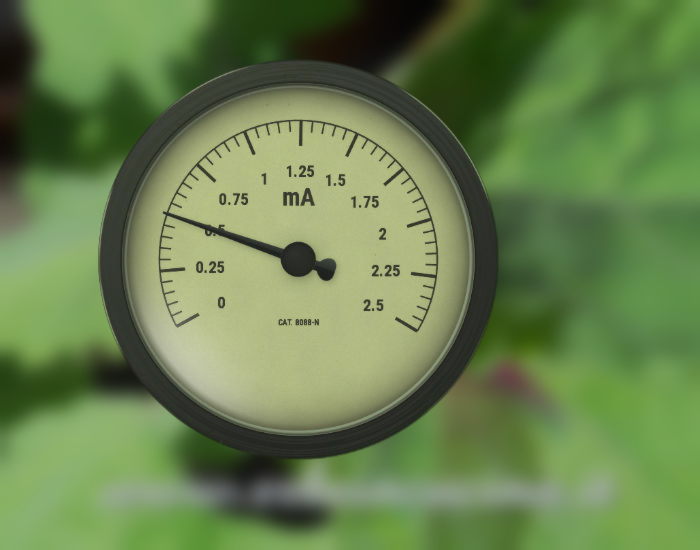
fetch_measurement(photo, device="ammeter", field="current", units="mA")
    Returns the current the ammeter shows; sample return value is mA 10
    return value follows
mA 0.5
